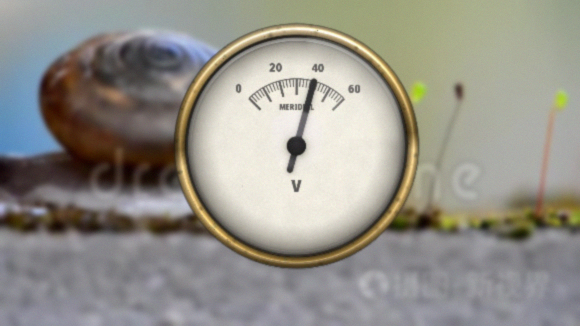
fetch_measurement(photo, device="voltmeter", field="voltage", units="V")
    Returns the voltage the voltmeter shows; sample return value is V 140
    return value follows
V 40
